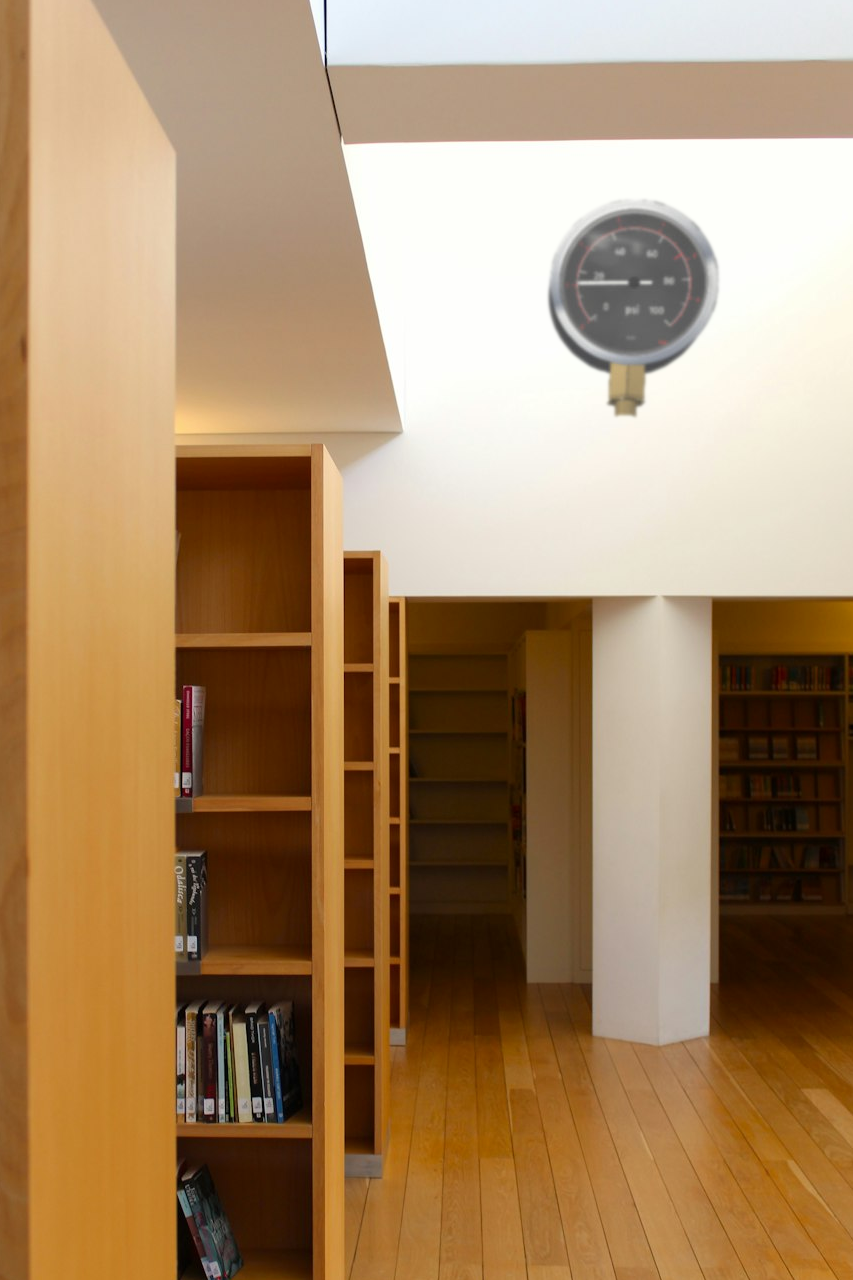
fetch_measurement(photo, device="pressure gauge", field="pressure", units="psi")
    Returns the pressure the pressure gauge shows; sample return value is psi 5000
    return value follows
psi 15
